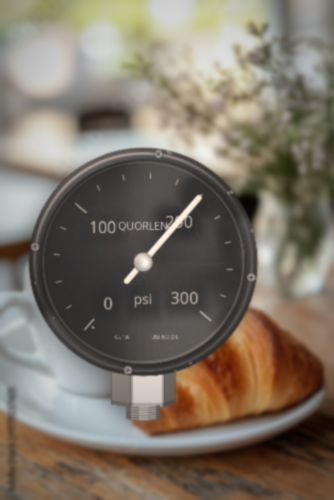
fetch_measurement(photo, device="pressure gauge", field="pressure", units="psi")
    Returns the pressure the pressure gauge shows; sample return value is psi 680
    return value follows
psi 200
